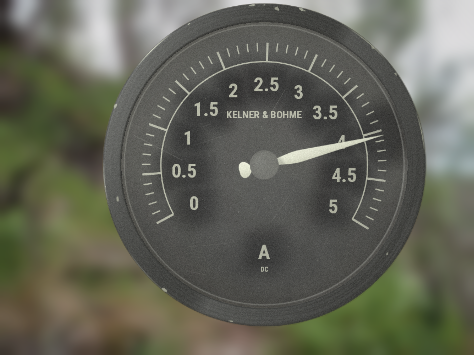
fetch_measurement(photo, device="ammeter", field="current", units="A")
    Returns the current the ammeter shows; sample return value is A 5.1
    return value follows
A 4.05
